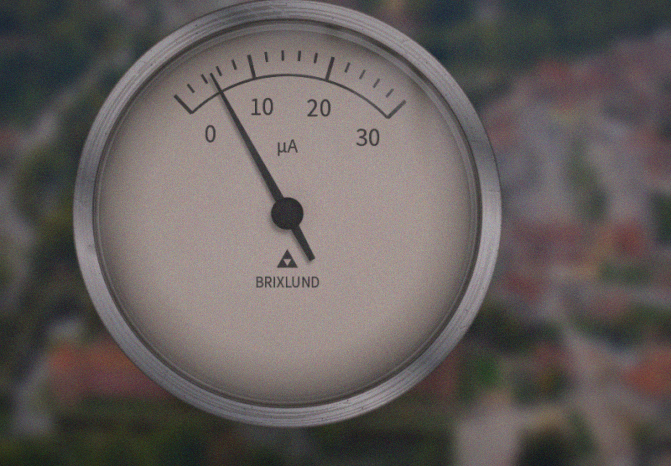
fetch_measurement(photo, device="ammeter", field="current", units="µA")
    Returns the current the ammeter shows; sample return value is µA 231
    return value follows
µA 5
